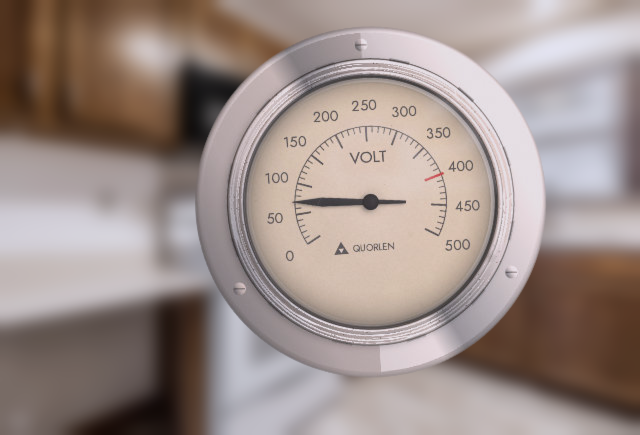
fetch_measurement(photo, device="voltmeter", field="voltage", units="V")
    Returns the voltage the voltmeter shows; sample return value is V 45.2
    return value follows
V 70
